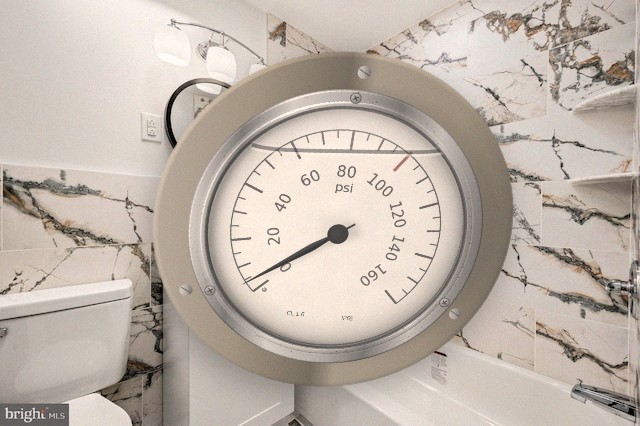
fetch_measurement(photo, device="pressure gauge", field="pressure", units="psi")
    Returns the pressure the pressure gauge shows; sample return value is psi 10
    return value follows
psi 5
